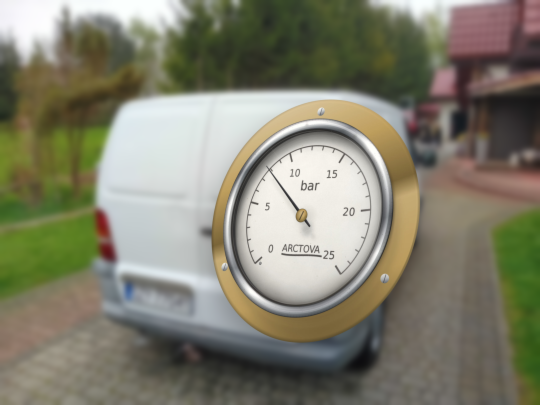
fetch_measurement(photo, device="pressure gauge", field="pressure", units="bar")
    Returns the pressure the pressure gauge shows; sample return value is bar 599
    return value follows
bar 8
